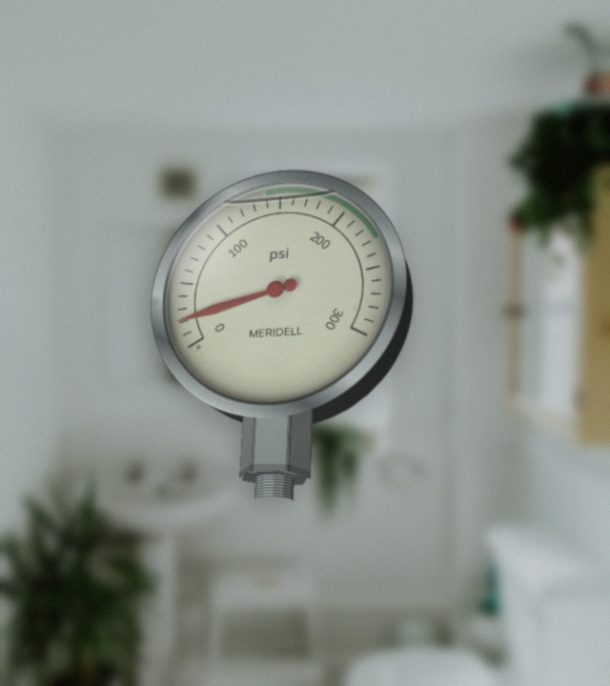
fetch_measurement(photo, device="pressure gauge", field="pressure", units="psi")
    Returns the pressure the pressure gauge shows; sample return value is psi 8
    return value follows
psi 20
